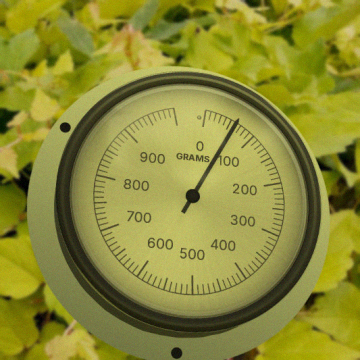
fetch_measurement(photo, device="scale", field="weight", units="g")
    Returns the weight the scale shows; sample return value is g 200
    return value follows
g 60
